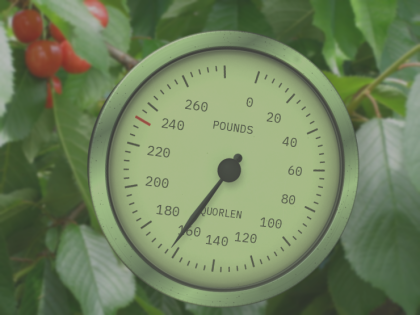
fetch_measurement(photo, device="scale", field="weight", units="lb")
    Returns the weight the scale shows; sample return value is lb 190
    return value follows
lb 164
